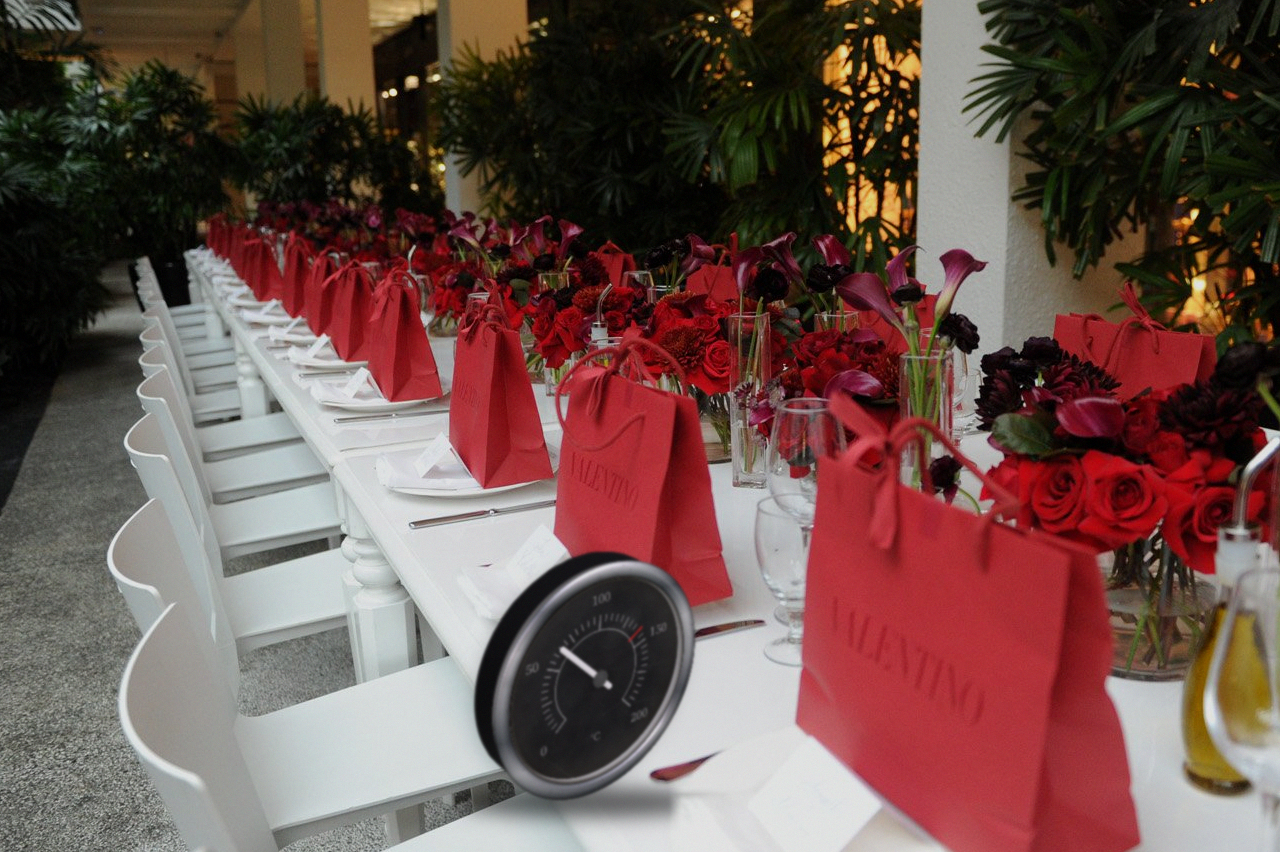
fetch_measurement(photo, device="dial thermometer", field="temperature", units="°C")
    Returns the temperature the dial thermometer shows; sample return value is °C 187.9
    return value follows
°C 65
